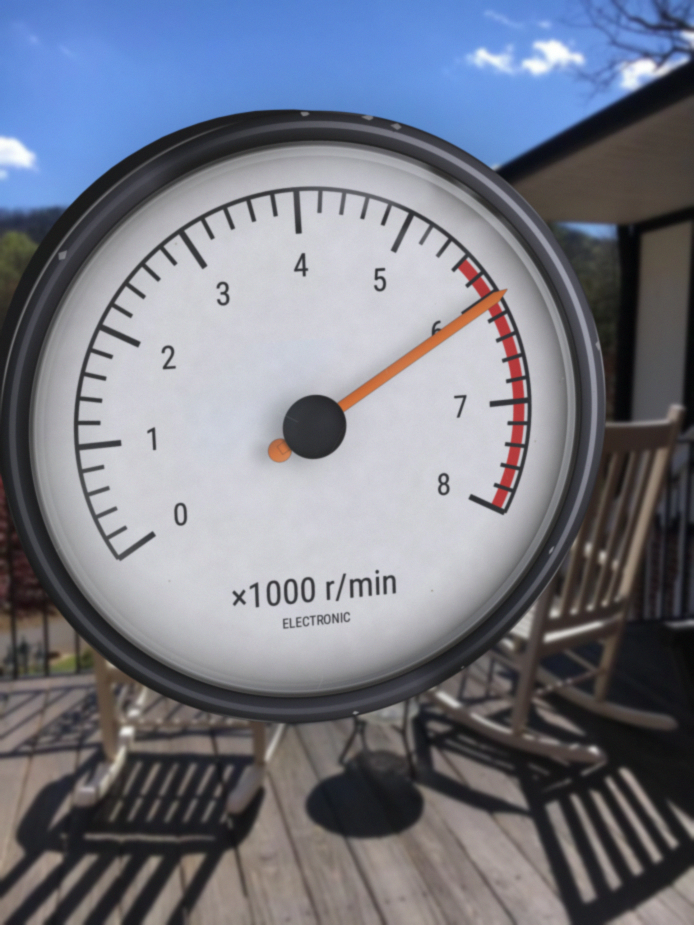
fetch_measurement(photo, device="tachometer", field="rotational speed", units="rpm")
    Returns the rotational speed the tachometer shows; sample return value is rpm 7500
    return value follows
rpm 6000
